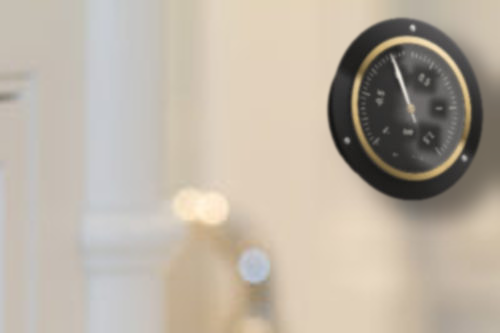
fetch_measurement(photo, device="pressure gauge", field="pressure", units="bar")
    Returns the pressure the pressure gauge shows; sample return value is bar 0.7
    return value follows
bar 0
